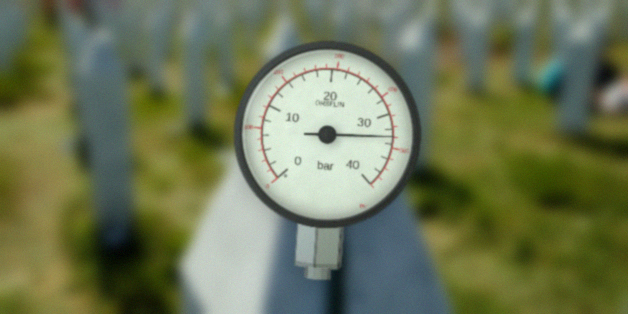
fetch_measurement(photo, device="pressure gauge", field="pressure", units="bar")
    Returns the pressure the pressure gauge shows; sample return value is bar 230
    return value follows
bar 33
